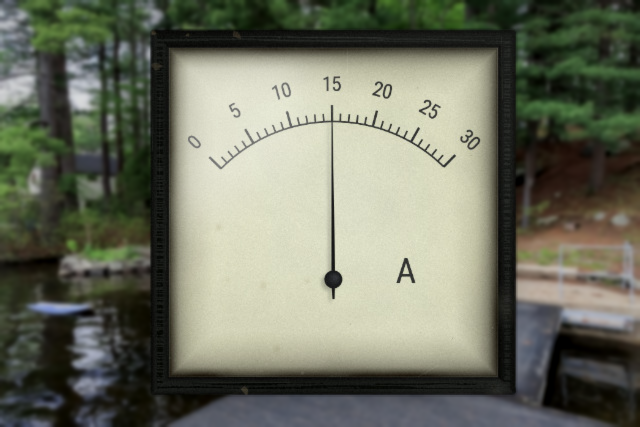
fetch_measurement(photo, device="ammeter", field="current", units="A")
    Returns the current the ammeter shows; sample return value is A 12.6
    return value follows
A 15
